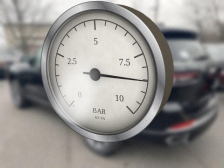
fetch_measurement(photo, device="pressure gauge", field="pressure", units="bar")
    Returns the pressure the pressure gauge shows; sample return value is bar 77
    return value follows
bar 8.5
